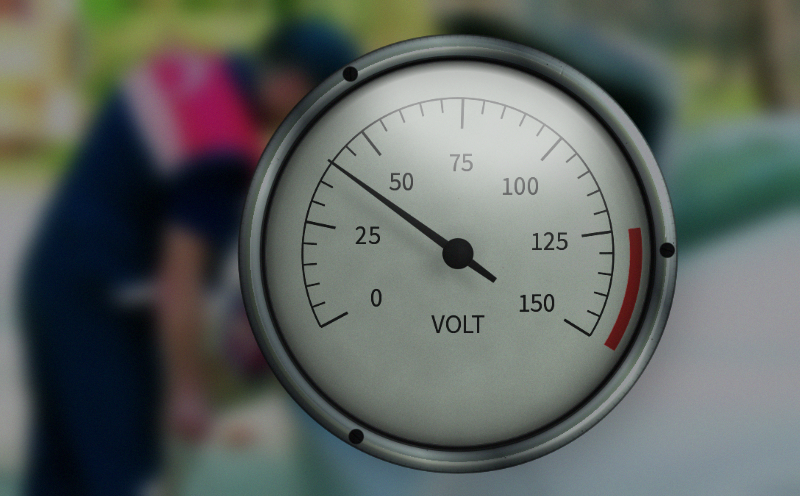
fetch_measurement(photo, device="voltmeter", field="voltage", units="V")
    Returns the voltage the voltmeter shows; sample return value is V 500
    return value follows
V 40
